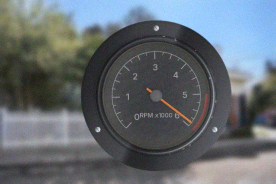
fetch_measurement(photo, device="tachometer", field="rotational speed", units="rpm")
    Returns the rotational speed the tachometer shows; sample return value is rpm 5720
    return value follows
rpm 5875
